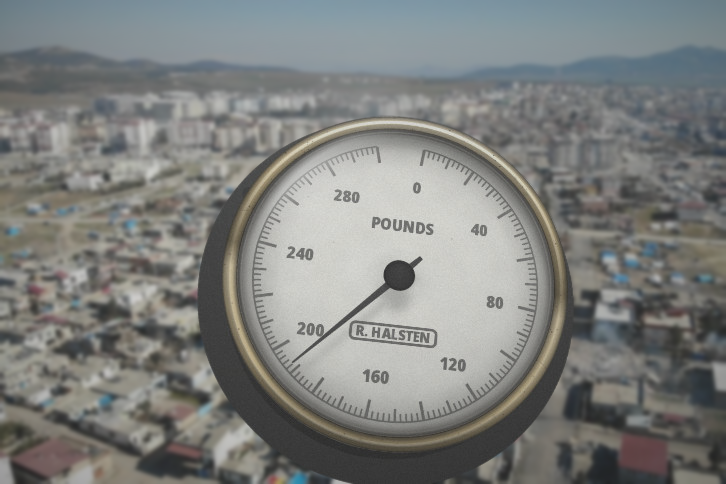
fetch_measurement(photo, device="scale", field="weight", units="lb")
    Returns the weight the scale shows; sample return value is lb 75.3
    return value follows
lb 192
